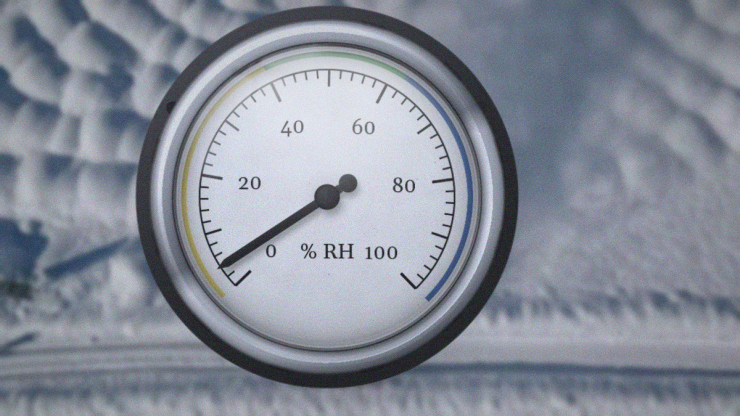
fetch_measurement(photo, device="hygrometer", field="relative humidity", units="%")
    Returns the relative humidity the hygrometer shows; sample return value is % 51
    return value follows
% 4
